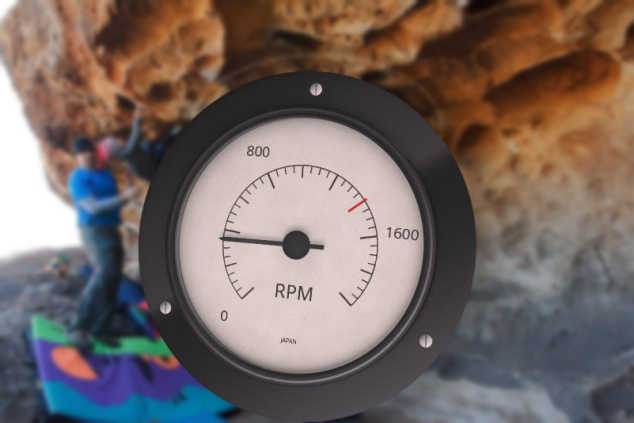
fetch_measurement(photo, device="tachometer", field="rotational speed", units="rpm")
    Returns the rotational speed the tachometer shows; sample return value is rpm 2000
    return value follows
rpm 350
